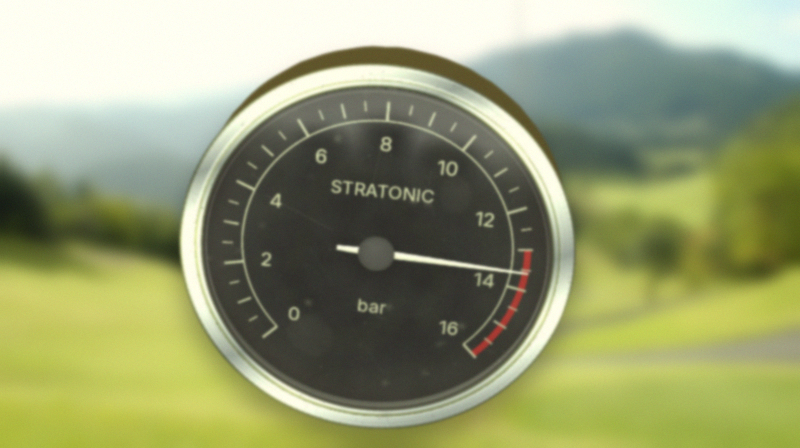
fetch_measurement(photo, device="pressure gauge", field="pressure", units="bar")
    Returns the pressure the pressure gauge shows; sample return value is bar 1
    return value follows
bar 13.5
